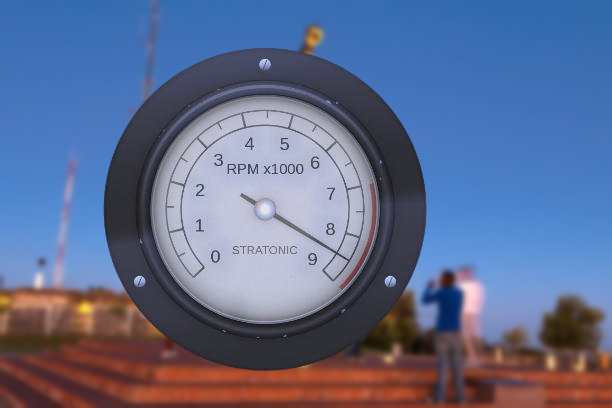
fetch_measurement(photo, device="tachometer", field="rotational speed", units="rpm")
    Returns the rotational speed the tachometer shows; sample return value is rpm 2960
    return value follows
rpm 8500
